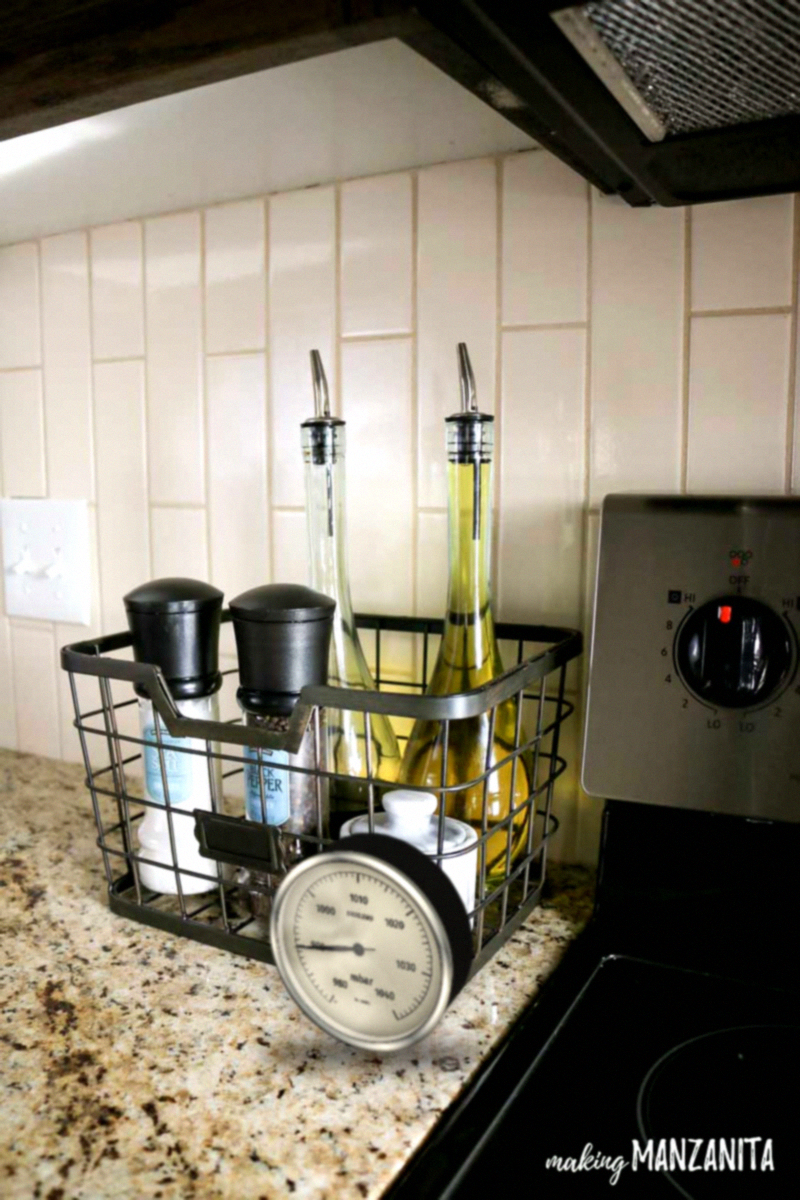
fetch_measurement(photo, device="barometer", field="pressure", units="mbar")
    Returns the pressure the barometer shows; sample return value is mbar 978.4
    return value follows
mbar 990
